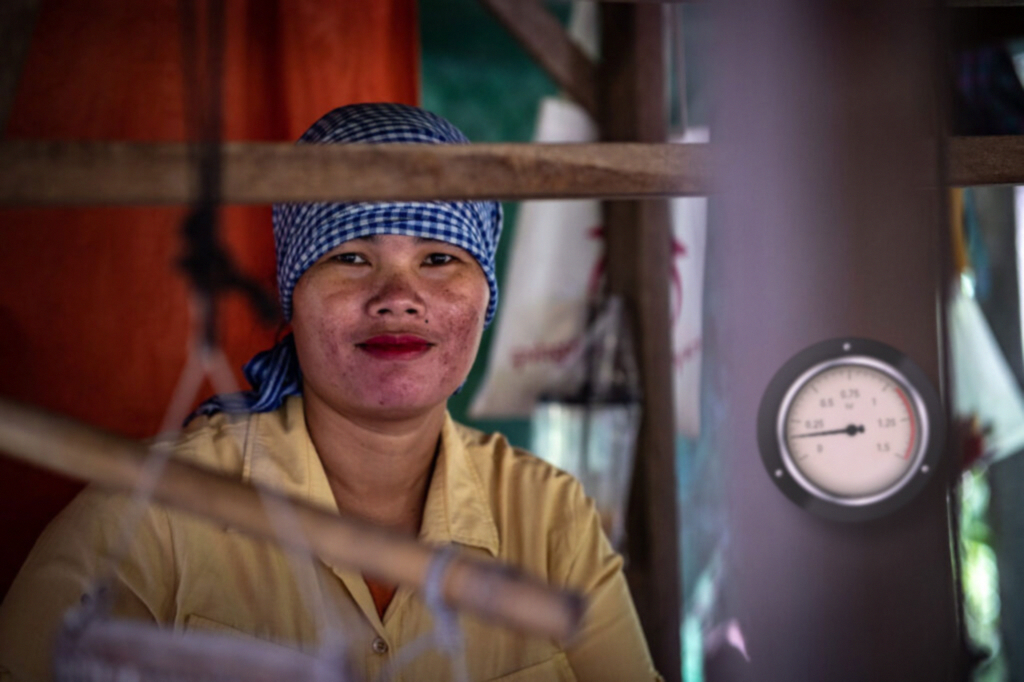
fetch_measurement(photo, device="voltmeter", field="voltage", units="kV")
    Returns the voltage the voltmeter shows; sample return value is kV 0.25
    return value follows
kV 0.15
